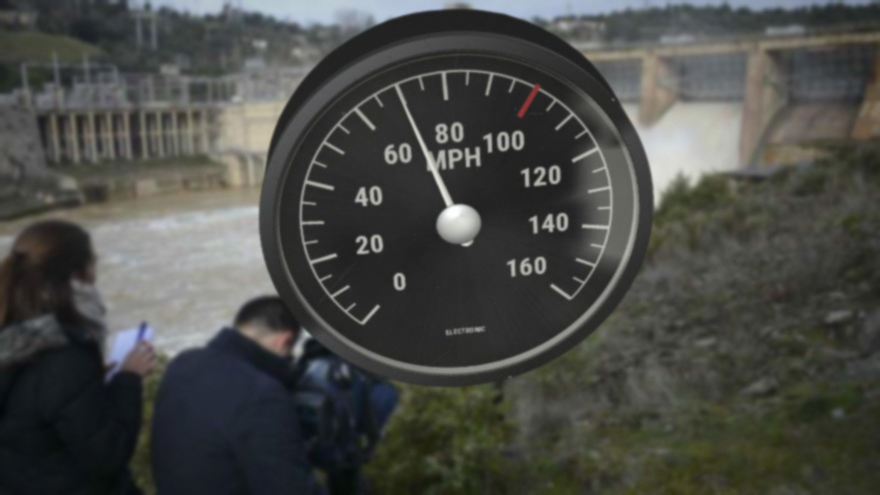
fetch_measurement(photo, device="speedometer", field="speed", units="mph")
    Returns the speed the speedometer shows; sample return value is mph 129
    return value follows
mph 70
